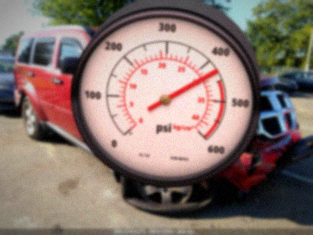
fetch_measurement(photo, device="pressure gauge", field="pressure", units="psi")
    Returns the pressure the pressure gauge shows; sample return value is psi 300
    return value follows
psi 425
